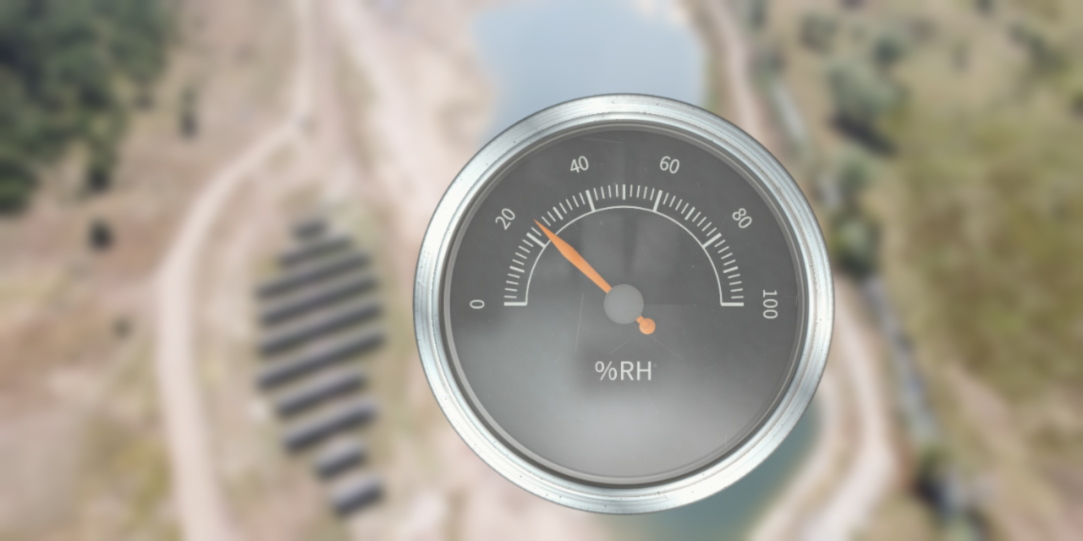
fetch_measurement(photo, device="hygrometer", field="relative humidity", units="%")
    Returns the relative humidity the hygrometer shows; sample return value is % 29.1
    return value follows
% 24
